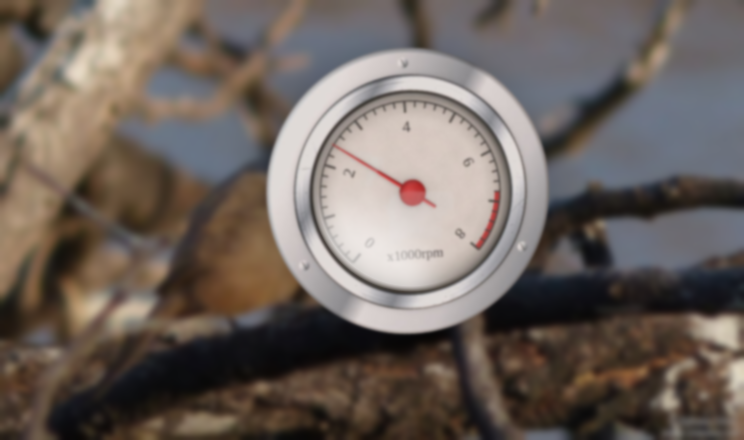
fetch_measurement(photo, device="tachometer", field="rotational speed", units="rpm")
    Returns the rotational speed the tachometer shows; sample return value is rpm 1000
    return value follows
rpm 2400
